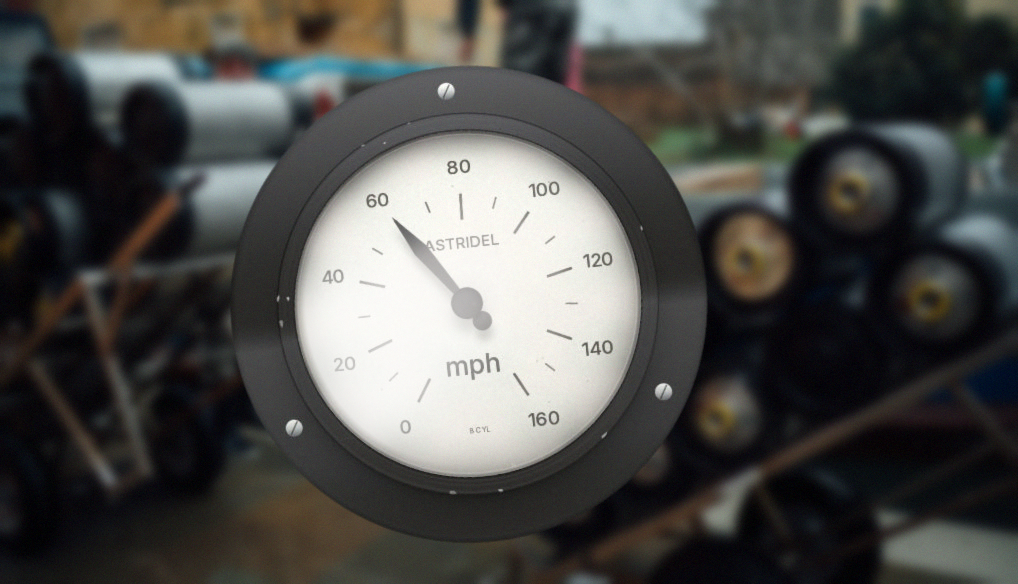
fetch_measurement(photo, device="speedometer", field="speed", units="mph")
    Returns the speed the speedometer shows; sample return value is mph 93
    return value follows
mph 60
